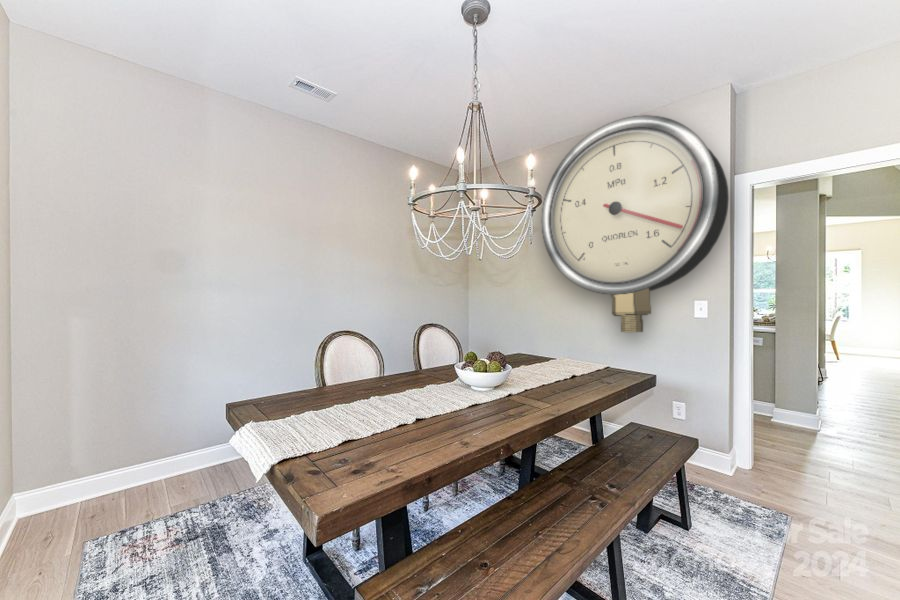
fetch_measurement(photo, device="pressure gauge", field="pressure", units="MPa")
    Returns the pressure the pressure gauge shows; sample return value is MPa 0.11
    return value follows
MPa 1.5
